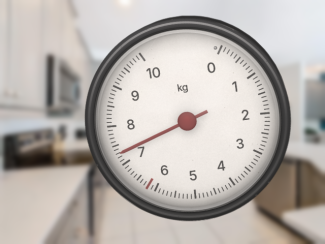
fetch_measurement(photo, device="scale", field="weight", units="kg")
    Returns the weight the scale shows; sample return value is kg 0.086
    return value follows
kg 7.3
